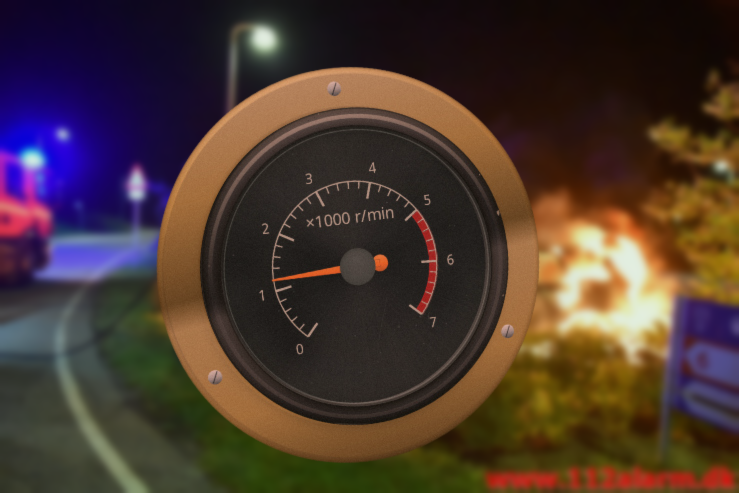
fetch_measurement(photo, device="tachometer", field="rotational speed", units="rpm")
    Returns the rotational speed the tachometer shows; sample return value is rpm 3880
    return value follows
rpm 1200
